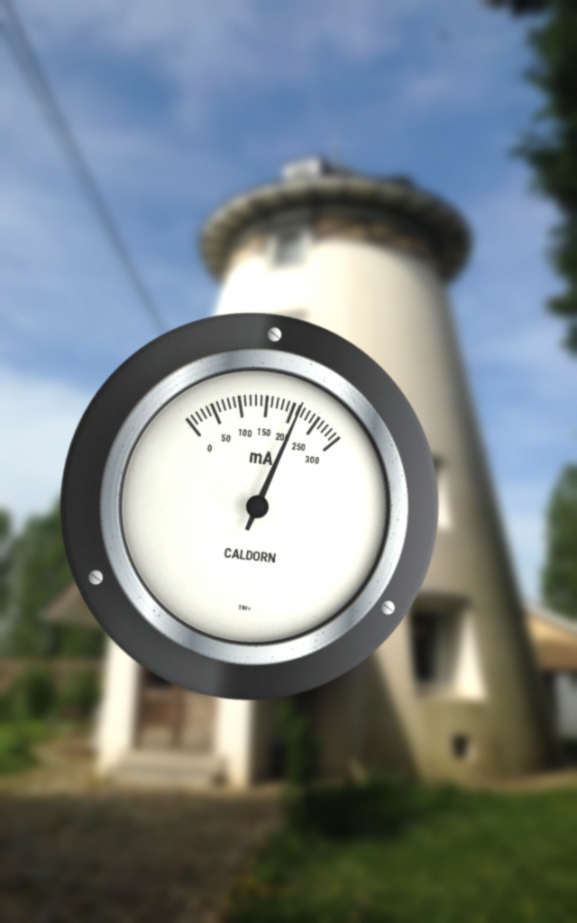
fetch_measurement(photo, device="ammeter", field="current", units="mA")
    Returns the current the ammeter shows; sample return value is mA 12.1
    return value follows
mA 210
